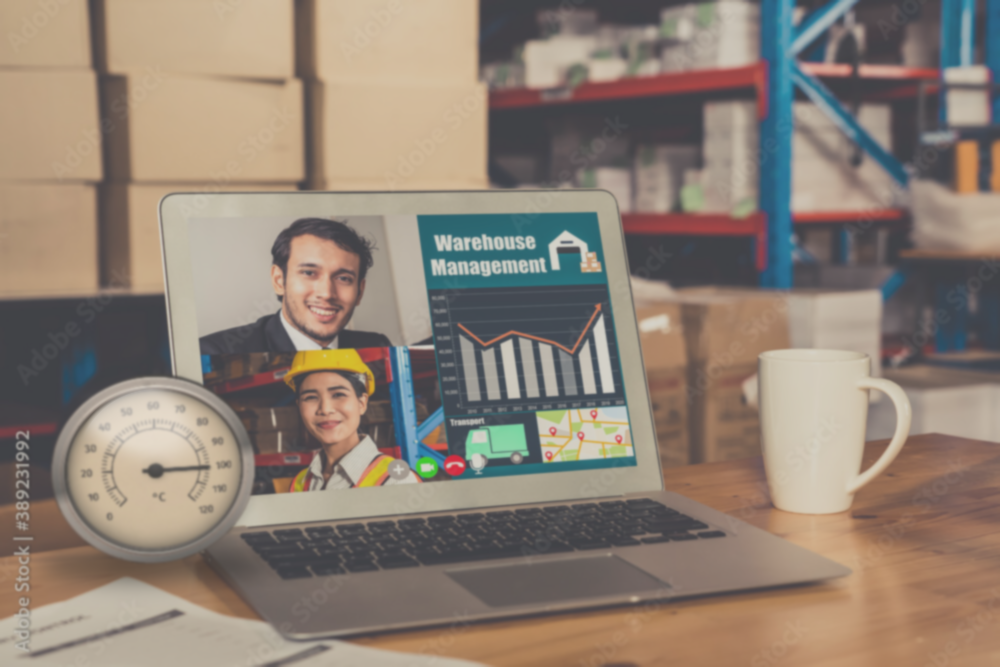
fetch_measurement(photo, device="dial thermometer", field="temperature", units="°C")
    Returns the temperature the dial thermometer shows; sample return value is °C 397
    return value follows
°C 100
